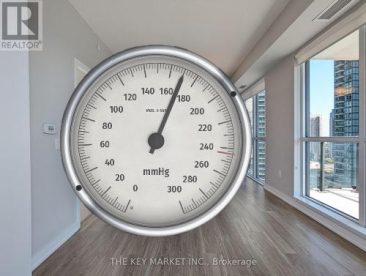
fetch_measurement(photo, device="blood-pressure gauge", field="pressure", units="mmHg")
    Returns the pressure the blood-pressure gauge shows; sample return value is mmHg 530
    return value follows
mmHg 170
